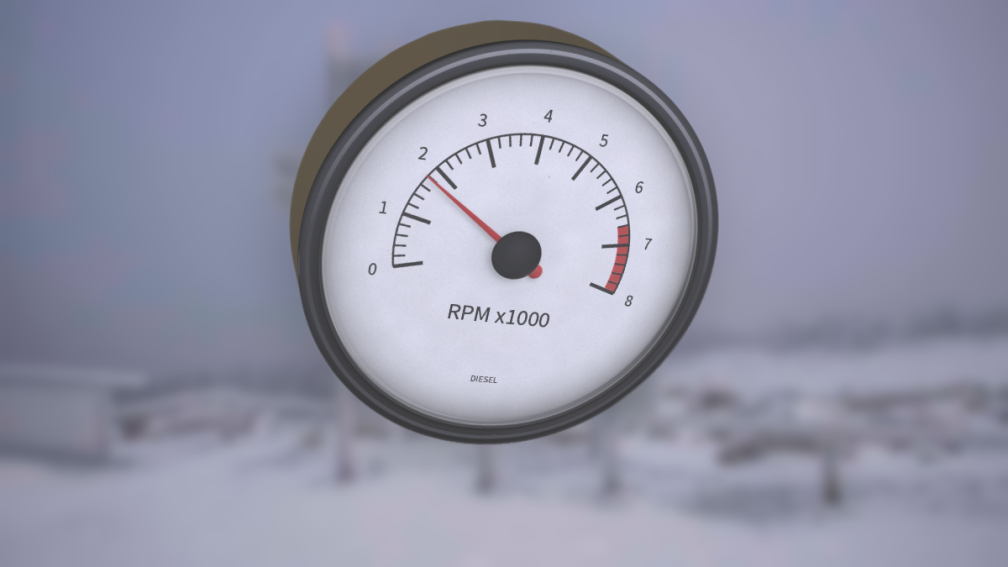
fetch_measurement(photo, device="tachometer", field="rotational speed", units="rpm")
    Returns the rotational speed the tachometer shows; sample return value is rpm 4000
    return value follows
rpm 1800
